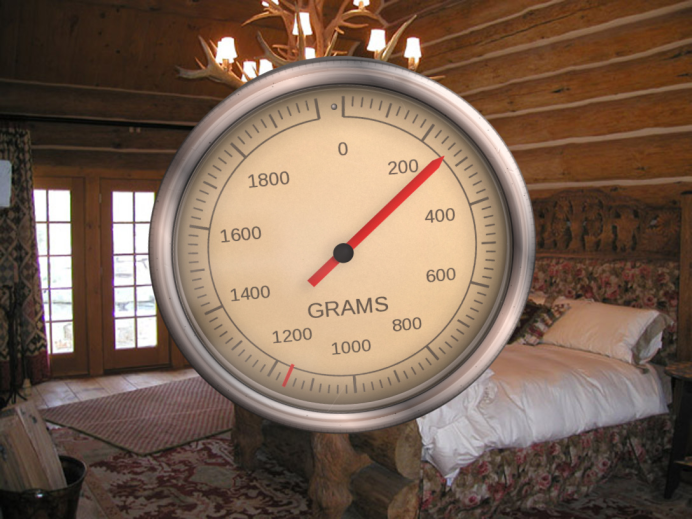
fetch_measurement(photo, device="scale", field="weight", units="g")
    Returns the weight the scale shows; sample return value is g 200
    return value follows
g 260
